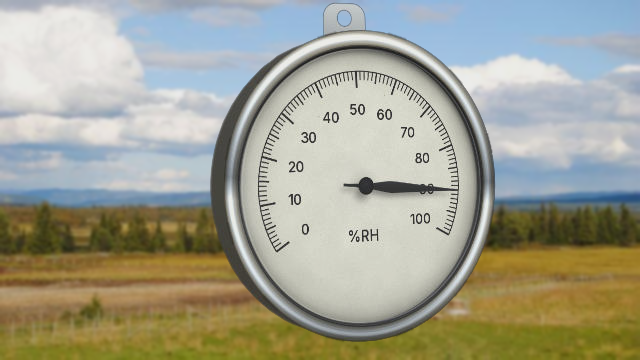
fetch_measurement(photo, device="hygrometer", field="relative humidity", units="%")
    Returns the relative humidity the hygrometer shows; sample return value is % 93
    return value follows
% 90
